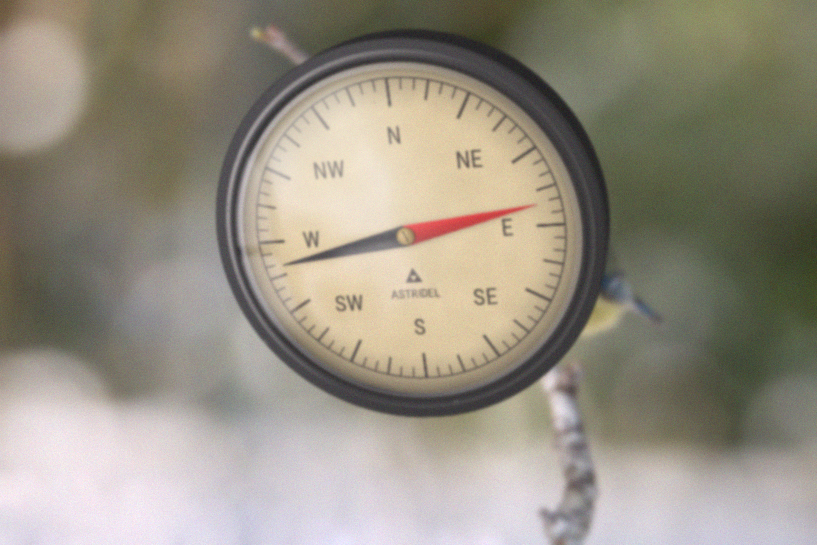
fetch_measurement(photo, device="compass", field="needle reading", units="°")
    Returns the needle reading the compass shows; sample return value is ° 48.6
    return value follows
° 80
